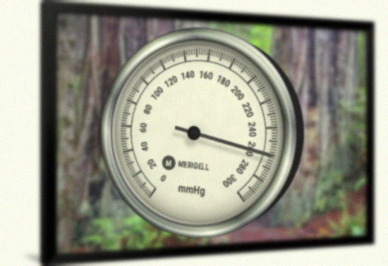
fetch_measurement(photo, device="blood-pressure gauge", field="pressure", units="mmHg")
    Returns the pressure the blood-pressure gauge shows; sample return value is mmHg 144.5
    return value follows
mmHg 260
